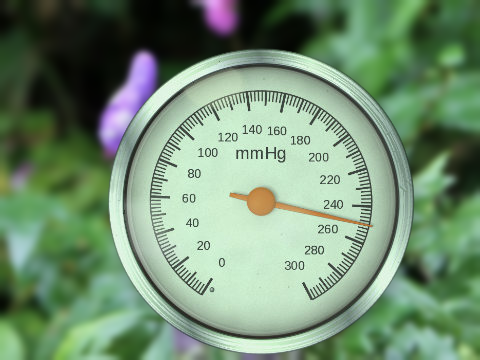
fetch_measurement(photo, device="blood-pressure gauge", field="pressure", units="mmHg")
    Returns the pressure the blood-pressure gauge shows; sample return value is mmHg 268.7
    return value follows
mmHg 250
